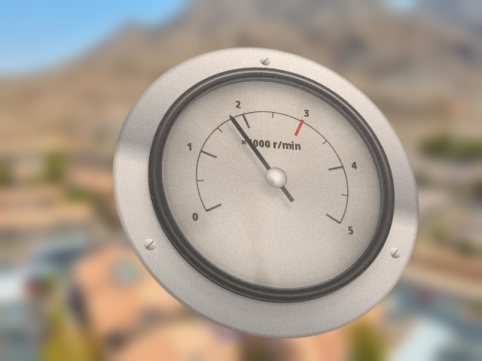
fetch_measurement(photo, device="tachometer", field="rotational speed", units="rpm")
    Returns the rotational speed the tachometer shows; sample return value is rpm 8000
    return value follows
rpm 1750
